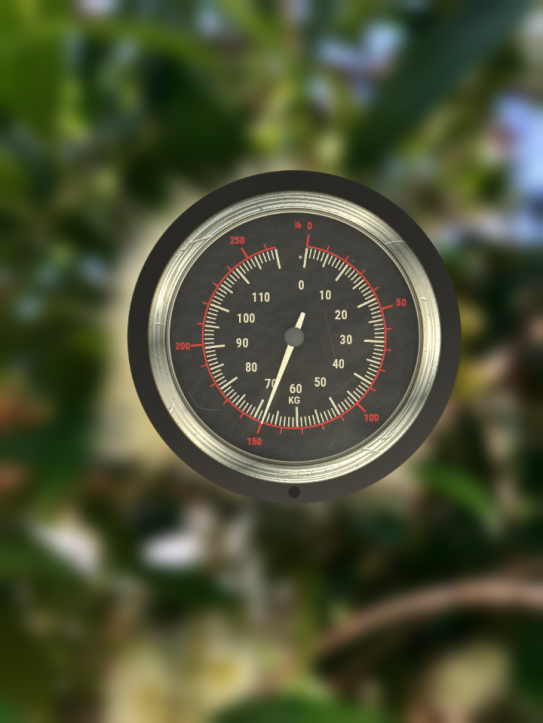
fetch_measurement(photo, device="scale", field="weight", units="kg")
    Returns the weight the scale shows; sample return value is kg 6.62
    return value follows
kg 68
